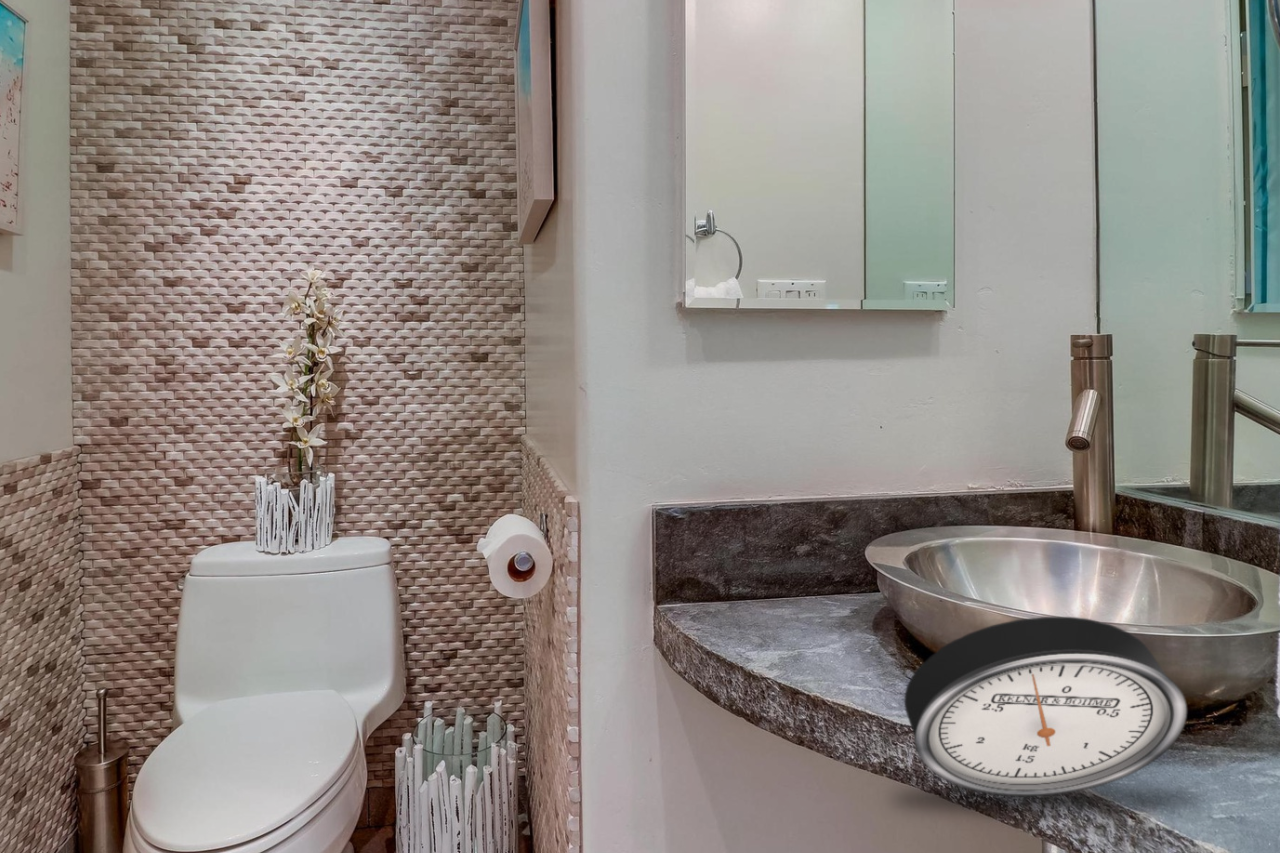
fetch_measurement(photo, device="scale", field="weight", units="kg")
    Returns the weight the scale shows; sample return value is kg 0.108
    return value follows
kg 2.85
